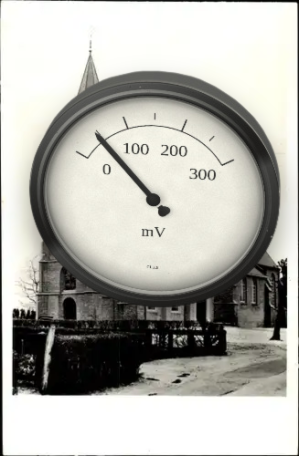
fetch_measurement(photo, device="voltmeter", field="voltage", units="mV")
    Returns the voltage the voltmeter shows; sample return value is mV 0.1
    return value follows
mV 50
